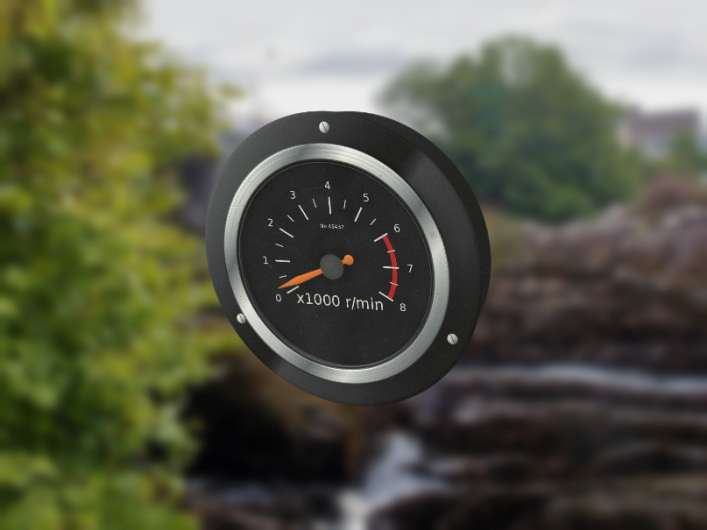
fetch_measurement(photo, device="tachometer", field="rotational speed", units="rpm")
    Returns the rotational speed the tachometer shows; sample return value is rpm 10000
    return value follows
rpm 250
